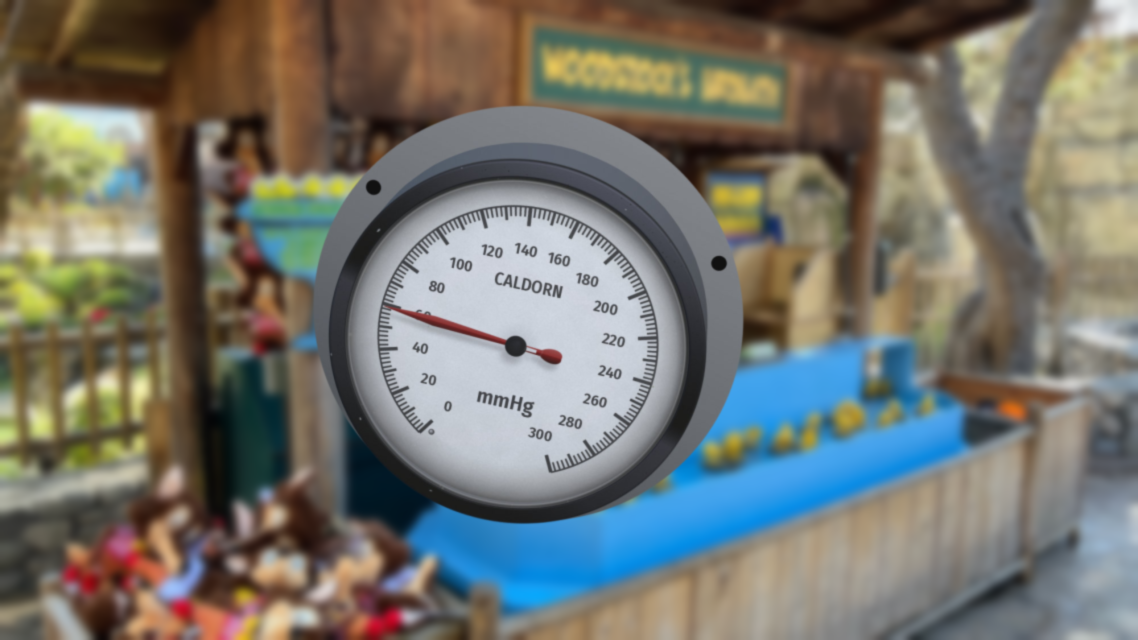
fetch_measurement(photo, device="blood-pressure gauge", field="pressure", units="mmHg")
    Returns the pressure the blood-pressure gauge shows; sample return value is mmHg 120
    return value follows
mmHg 60
